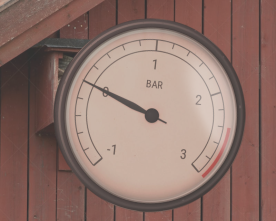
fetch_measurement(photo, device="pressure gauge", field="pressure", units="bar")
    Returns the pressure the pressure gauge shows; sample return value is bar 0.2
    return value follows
bar 0
